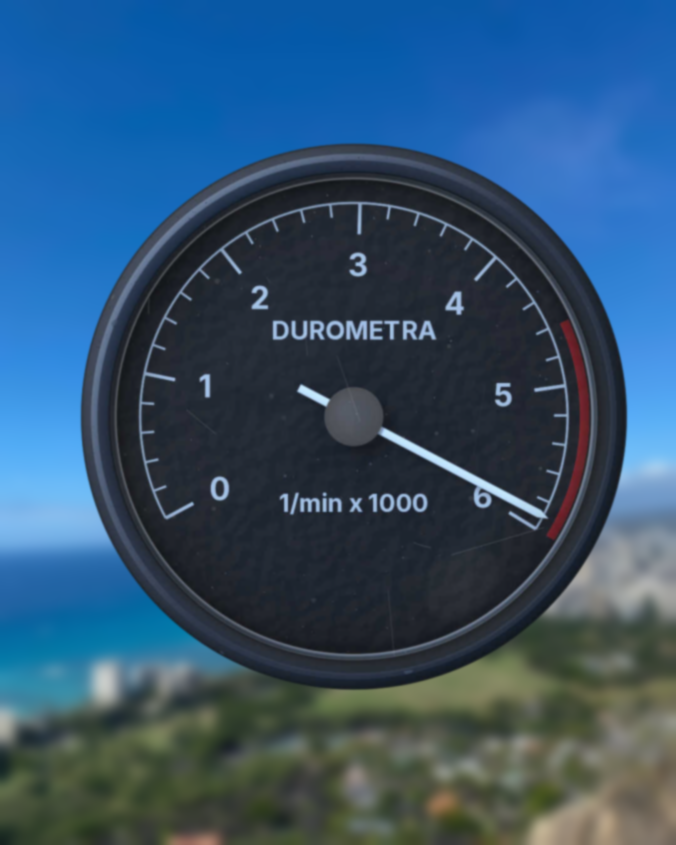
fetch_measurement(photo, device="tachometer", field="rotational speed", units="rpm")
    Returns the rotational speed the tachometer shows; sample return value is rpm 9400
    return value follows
rpm 5900
